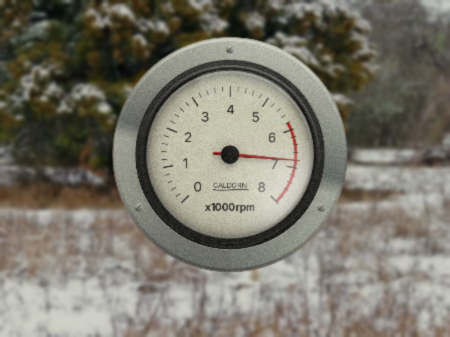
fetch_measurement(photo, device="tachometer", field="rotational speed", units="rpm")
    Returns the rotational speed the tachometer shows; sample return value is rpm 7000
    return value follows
rpm 6800
